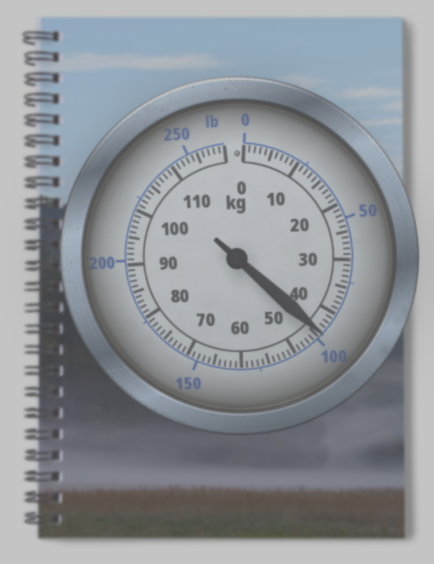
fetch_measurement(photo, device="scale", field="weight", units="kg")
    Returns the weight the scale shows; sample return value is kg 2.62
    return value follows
kg 44
